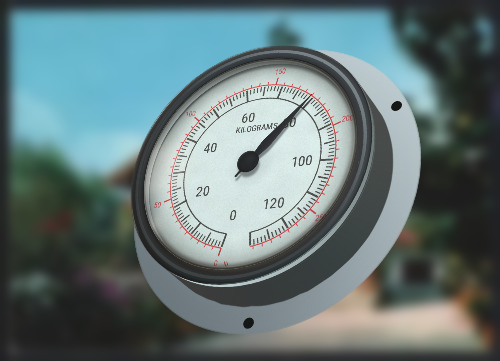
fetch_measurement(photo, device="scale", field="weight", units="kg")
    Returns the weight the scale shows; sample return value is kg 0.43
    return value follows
kg 80
